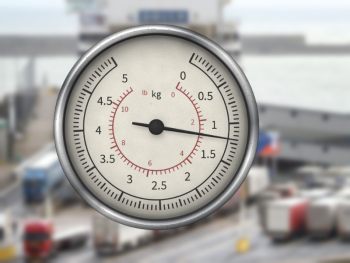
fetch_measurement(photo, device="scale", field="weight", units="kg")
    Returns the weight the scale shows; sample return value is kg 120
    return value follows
kg 1.2
